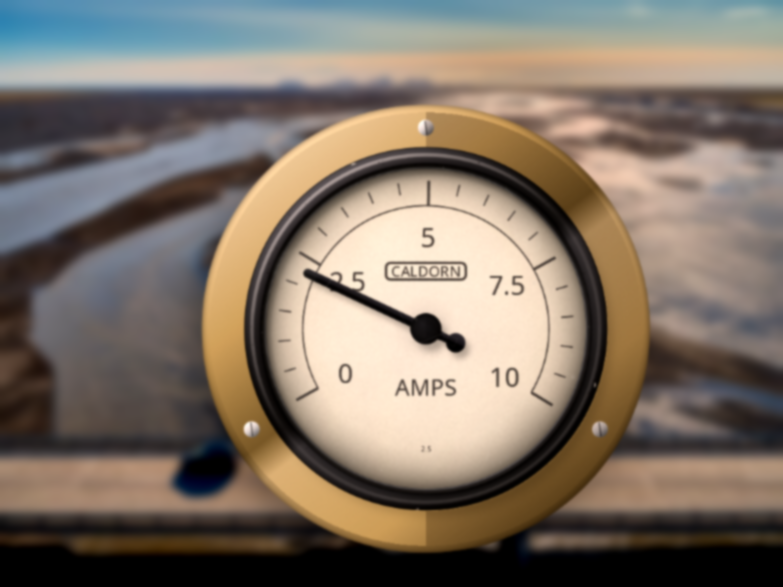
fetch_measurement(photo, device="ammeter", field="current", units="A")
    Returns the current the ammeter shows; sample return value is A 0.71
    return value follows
A 2.25
